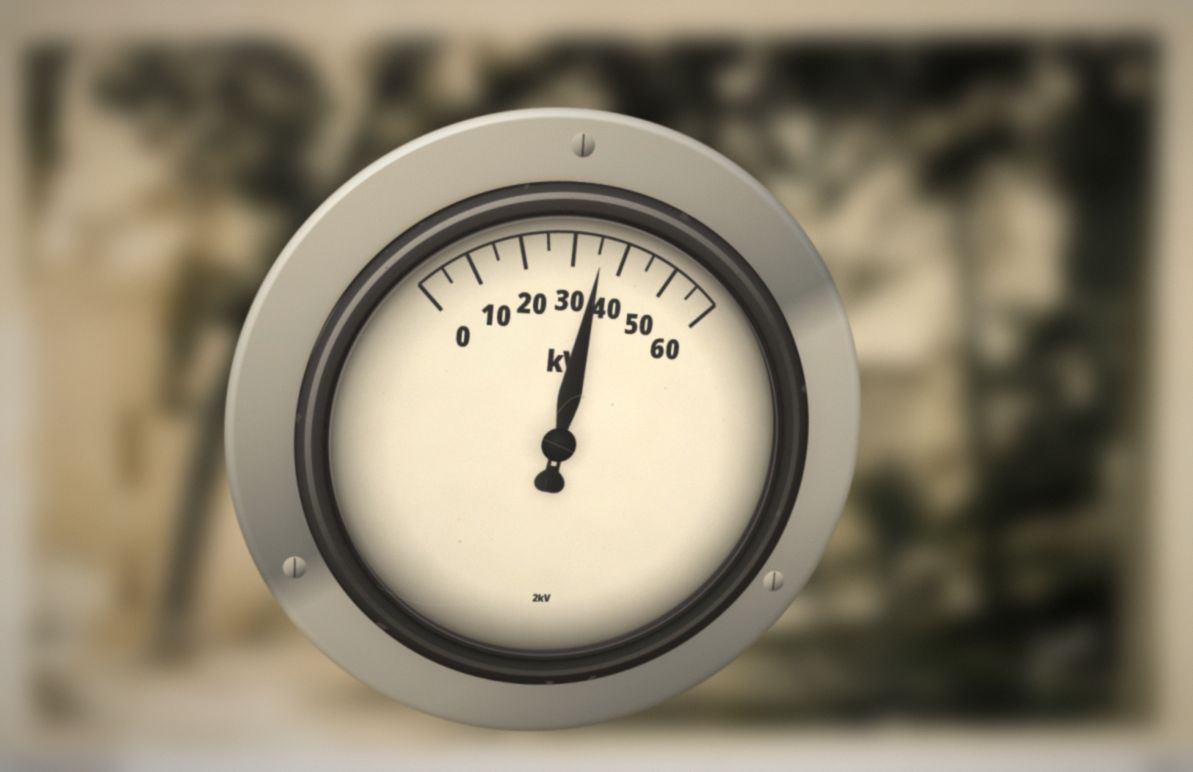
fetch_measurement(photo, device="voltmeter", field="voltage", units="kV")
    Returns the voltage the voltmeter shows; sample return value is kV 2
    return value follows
kV 35
